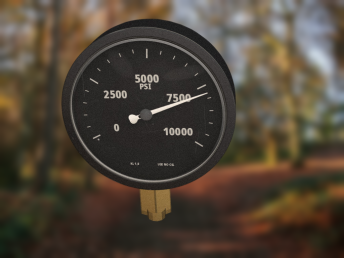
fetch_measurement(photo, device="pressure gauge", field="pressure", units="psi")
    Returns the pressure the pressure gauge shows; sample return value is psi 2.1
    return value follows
psi 7750
